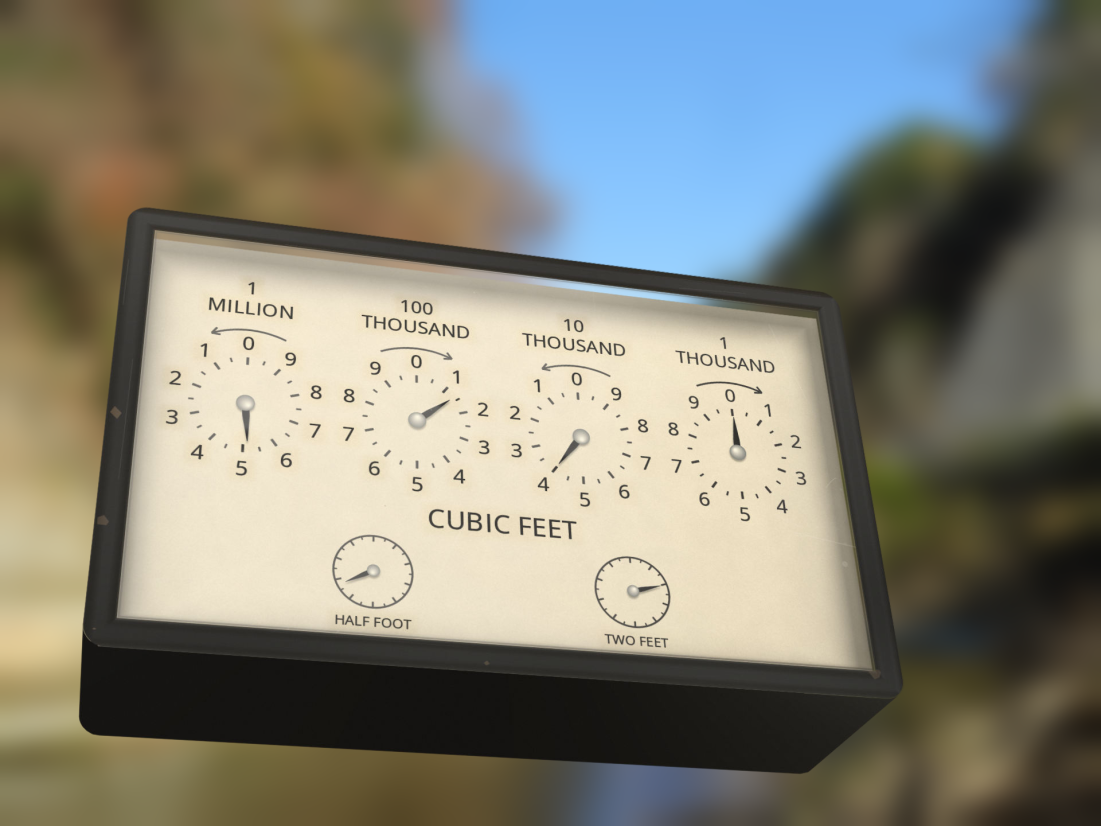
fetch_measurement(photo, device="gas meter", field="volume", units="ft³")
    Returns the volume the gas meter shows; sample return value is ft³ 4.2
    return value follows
ft³ 514000
